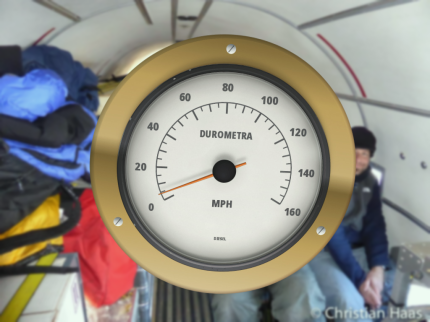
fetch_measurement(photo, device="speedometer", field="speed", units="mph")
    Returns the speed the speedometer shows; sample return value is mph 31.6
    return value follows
mph 5
